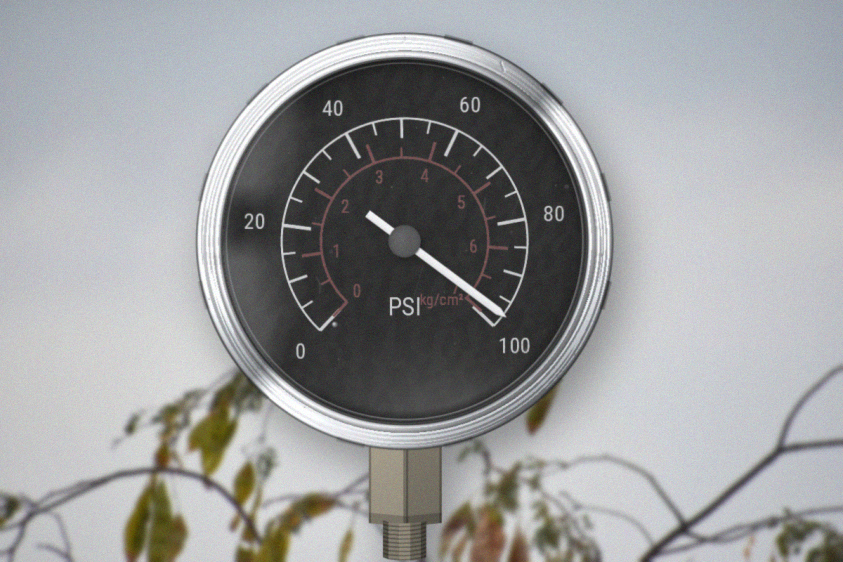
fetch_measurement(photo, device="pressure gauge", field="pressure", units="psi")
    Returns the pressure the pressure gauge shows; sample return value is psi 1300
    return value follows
psi 97.5
